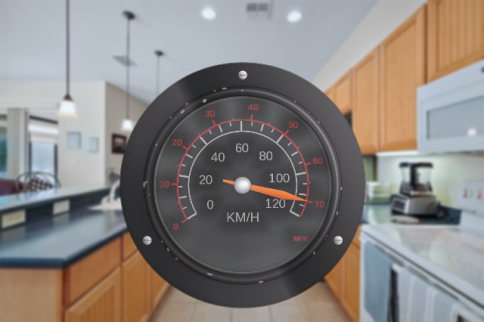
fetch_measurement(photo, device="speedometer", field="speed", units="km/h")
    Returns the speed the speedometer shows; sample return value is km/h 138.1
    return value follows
km/h 112.5
